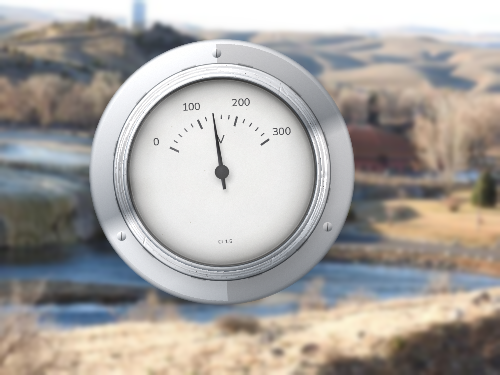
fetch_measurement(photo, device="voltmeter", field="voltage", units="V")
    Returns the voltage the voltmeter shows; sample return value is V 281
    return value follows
V 140
